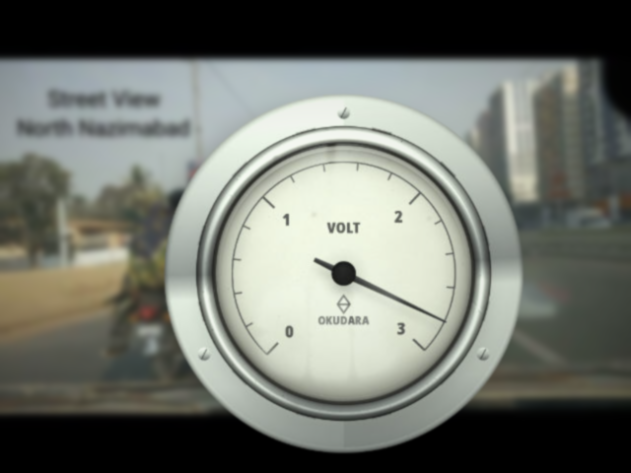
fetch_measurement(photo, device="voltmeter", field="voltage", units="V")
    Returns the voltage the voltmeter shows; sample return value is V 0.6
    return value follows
V 2.8
